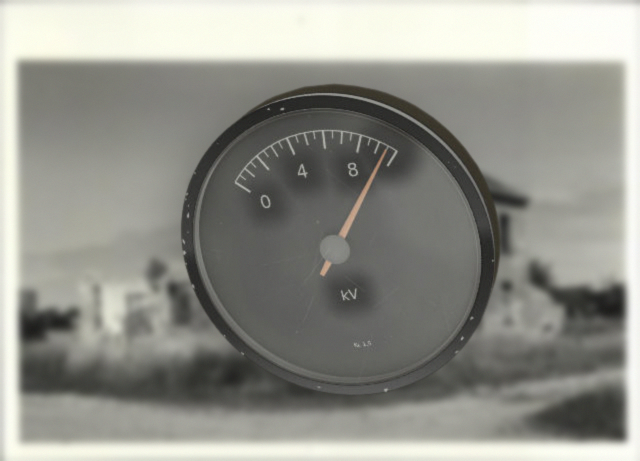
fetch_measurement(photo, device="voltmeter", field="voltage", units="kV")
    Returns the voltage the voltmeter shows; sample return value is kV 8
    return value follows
kV 9.5
